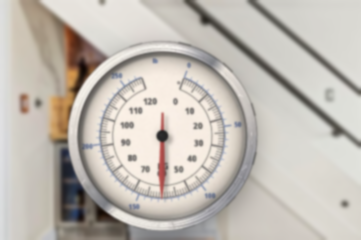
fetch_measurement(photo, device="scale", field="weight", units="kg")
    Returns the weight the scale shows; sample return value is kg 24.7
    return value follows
kg 60
